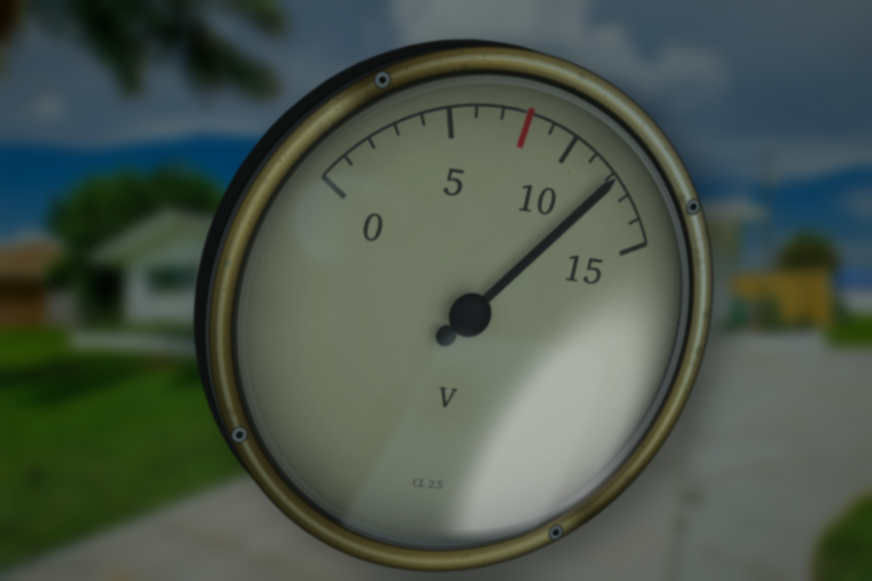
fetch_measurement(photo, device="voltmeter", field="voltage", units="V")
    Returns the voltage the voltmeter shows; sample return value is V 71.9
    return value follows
V 12
